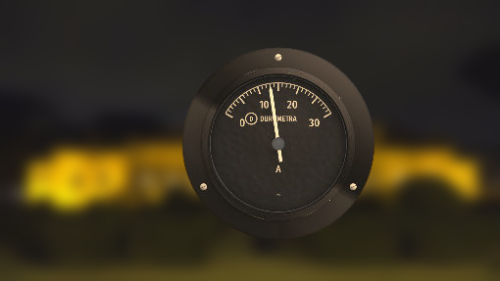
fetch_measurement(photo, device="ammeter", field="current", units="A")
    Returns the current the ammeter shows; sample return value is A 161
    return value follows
A 13
